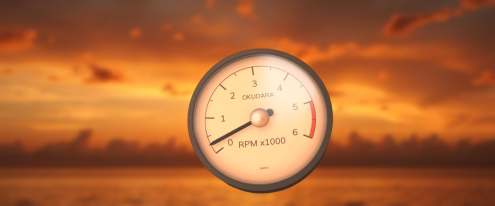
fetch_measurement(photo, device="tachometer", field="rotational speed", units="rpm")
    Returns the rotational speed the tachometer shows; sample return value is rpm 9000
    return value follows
rpm 250
